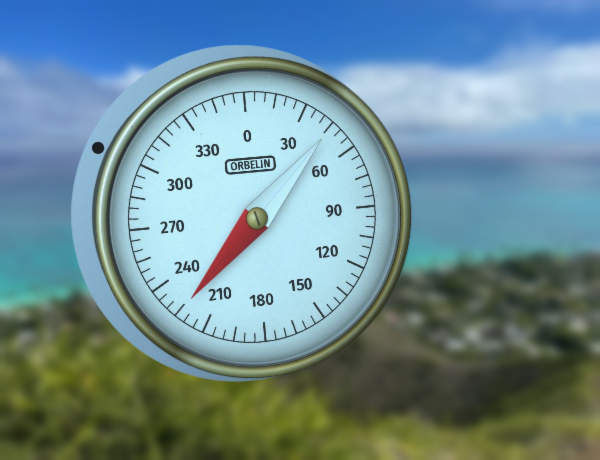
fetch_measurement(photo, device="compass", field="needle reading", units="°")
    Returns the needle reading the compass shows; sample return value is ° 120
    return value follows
° 225
